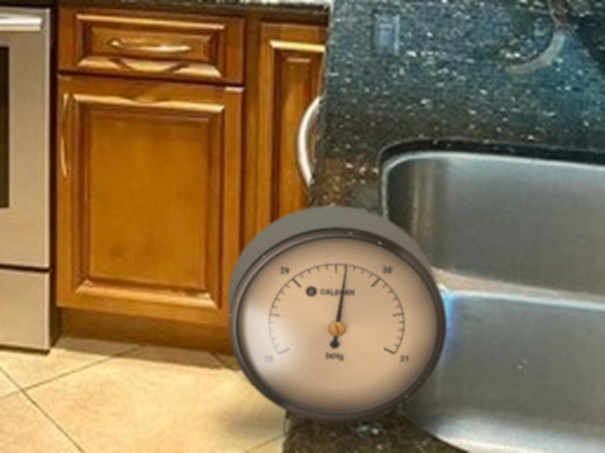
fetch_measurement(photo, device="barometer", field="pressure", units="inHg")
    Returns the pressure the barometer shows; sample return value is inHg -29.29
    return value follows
inHg 29.6
